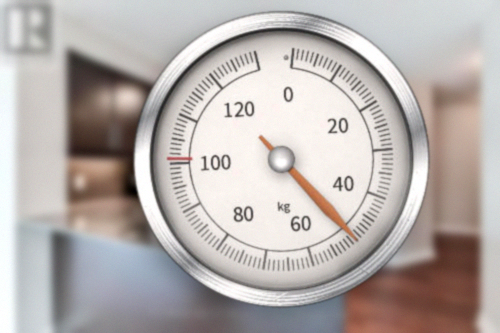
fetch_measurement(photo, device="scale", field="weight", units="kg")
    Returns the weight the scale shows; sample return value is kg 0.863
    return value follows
kg 50
